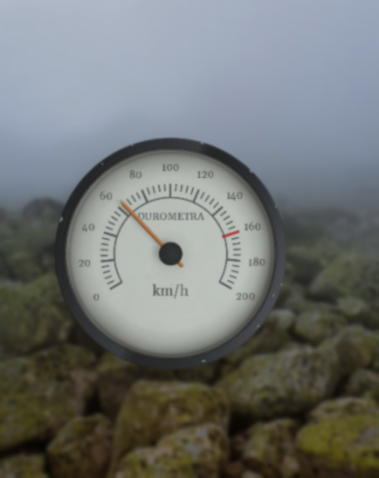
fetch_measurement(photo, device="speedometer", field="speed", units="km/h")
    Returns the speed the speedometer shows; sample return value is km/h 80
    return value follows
km/h 64
